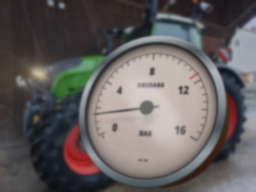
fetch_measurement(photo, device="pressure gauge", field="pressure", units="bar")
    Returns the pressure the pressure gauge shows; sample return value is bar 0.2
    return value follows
bar 1.5
